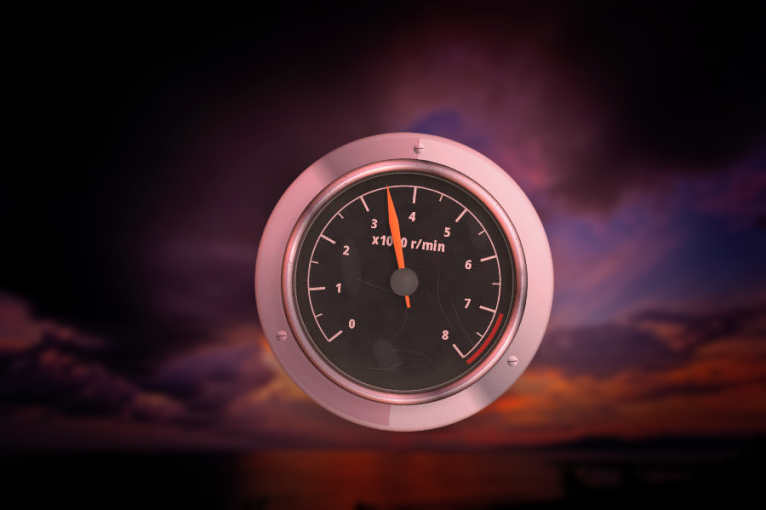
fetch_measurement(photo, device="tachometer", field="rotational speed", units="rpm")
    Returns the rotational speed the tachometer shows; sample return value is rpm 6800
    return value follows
rpm 3500
